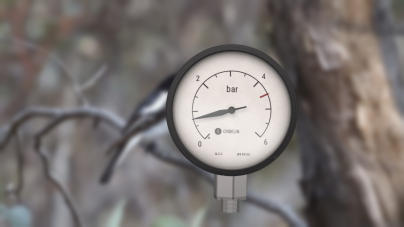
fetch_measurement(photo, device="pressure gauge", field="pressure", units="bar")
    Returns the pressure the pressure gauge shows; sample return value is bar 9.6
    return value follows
bar 0.75
